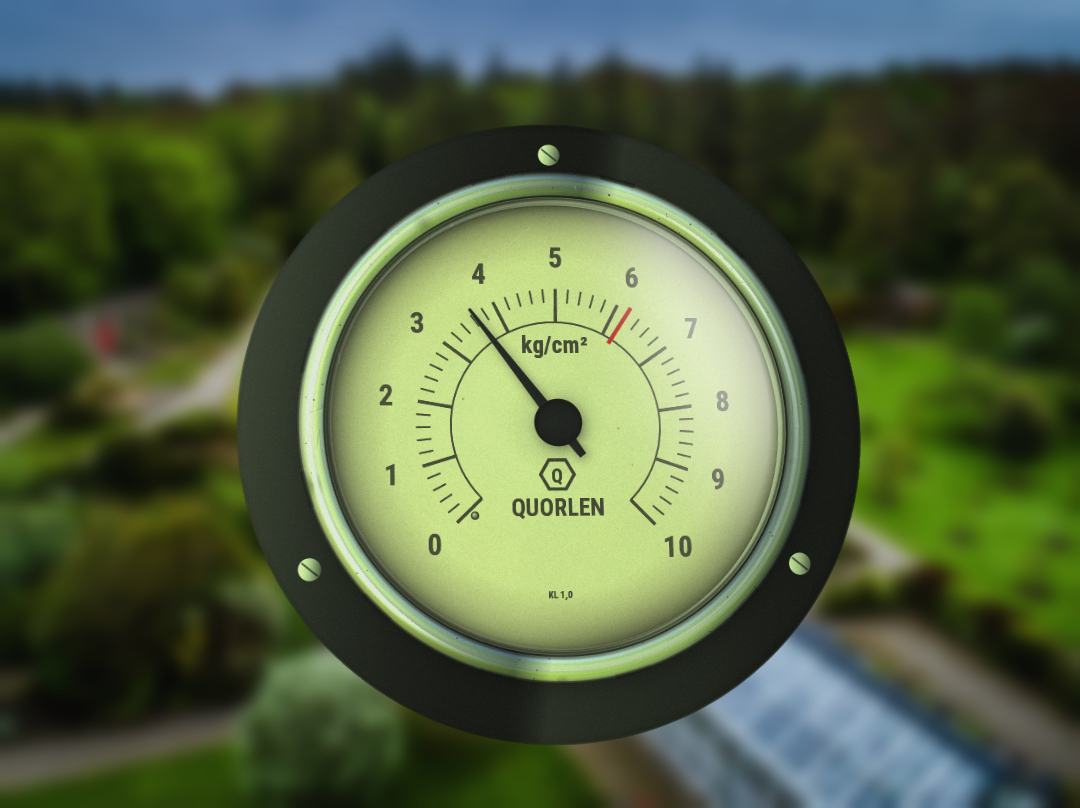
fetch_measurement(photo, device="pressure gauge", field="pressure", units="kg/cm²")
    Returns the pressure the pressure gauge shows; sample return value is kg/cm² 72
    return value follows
kg/cm² 3.6
